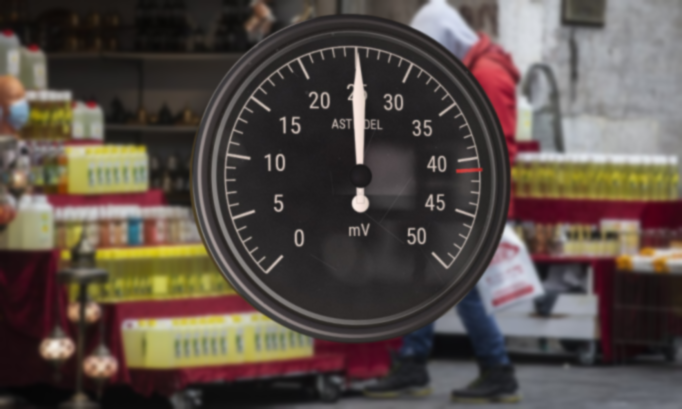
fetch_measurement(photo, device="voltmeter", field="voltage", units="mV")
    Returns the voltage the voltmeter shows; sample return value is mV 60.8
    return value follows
mV 25
